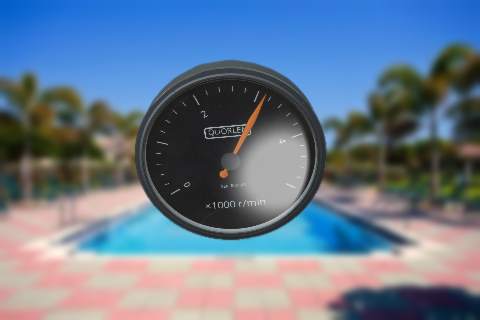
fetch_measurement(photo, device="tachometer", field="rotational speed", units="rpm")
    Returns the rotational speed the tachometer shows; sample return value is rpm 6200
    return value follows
rpm 3100
